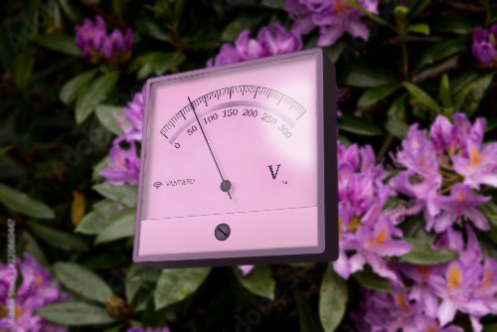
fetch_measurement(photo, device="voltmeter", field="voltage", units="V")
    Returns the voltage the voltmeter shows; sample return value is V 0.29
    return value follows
V 75
